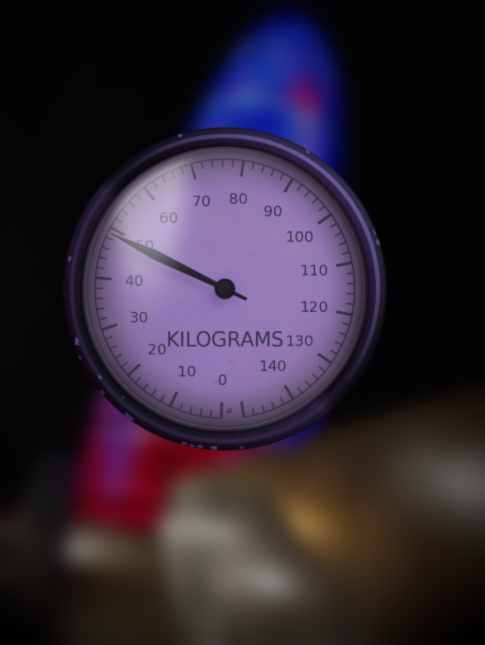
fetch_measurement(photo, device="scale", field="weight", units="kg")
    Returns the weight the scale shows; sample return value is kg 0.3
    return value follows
kg 49
